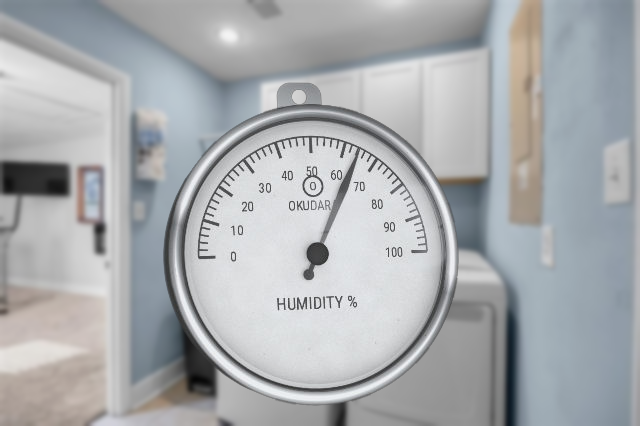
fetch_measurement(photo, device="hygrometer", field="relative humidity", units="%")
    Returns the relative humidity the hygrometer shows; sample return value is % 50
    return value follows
% 64
